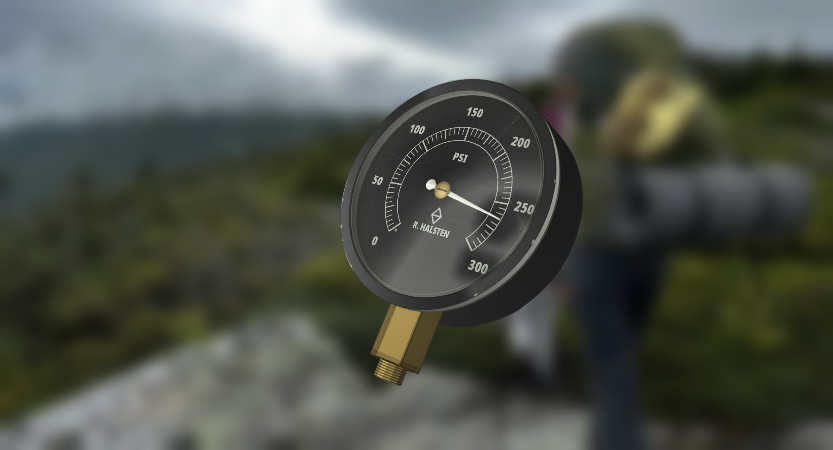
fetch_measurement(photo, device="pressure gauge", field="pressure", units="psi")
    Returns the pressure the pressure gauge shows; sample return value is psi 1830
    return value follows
psi 265
